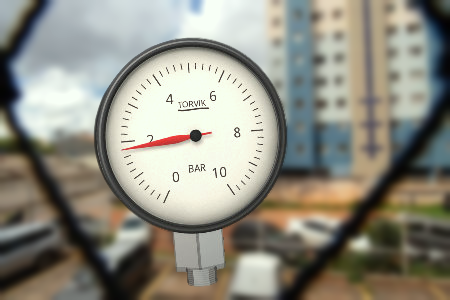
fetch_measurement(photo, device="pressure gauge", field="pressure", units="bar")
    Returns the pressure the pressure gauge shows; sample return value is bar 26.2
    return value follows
bar 1.8
